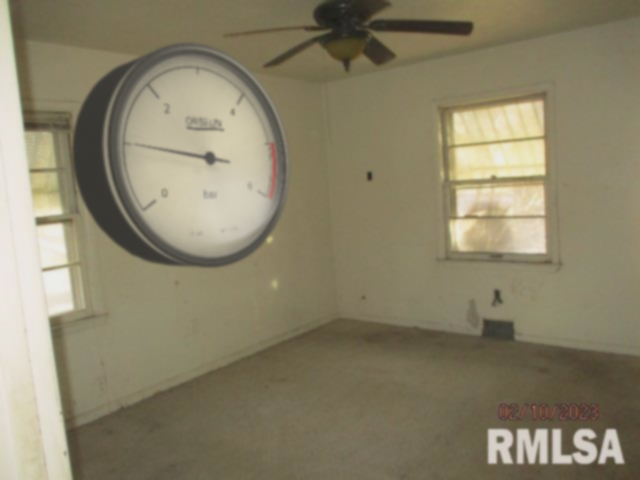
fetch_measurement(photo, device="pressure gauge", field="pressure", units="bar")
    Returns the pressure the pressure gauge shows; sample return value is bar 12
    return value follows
bar 1
